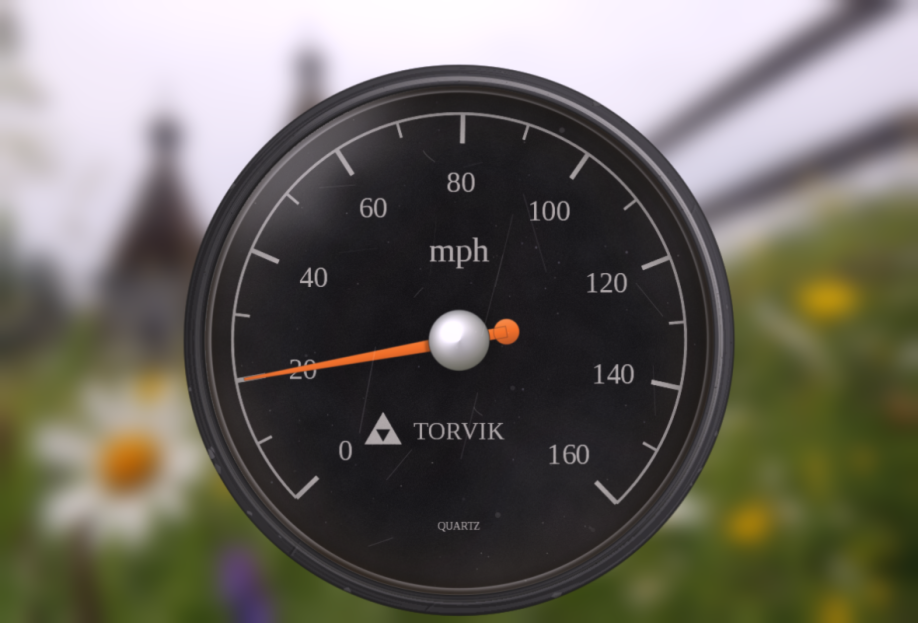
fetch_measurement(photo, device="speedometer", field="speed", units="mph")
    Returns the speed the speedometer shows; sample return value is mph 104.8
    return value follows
mph 20
